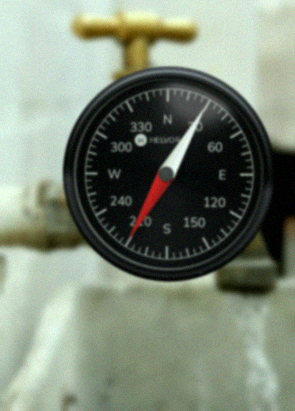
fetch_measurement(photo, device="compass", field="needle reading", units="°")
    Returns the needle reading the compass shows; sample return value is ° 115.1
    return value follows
° 210
